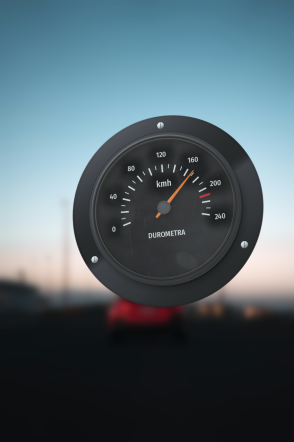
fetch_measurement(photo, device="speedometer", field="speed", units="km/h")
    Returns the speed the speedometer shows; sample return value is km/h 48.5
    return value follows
km/h 170
